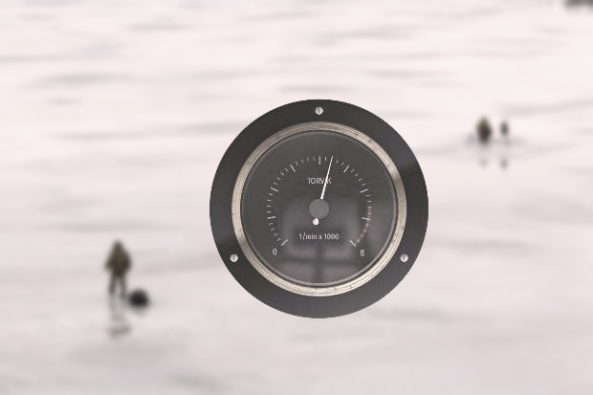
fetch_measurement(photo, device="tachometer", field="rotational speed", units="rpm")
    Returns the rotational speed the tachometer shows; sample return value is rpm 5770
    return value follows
rpm 4400
